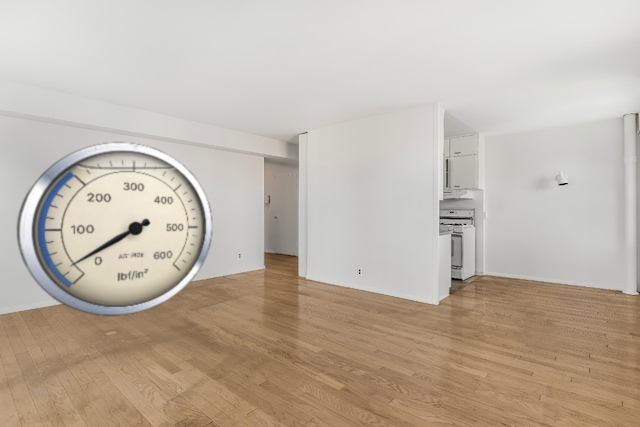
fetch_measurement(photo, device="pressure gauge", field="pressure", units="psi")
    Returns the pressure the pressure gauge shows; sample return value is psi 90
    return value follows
psi 30
